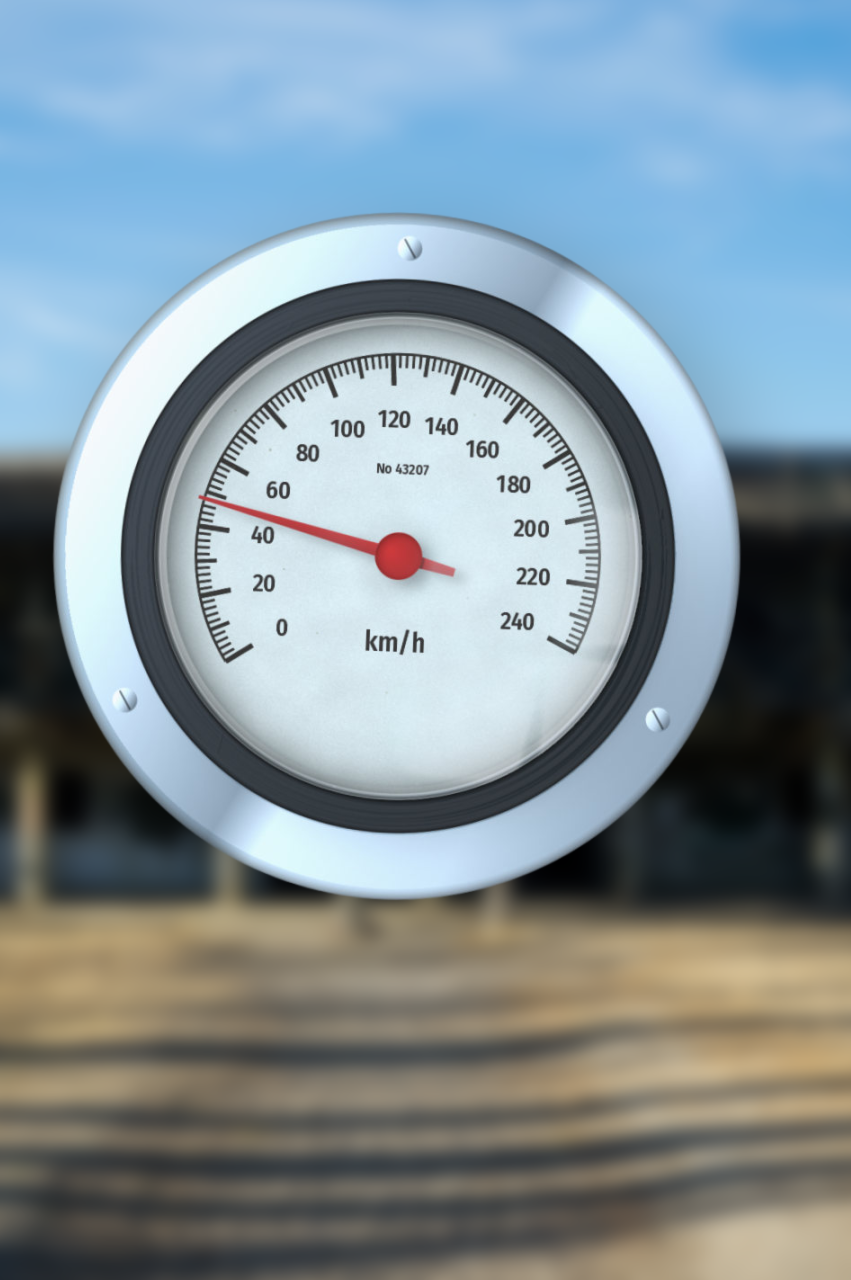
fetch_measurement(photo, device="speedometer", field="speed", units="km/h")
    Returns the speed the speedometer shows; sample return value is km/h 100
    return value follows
km/h 48
